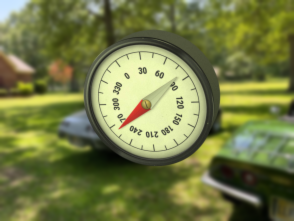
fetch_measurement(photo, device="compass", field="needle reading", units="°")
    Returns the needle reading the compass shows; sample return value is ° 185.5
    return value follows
° 262.5
